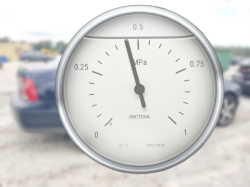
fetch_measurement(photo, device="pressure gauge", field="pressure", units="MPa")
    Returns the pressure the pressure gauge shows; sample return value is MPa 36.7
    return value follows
MPa 0.45
